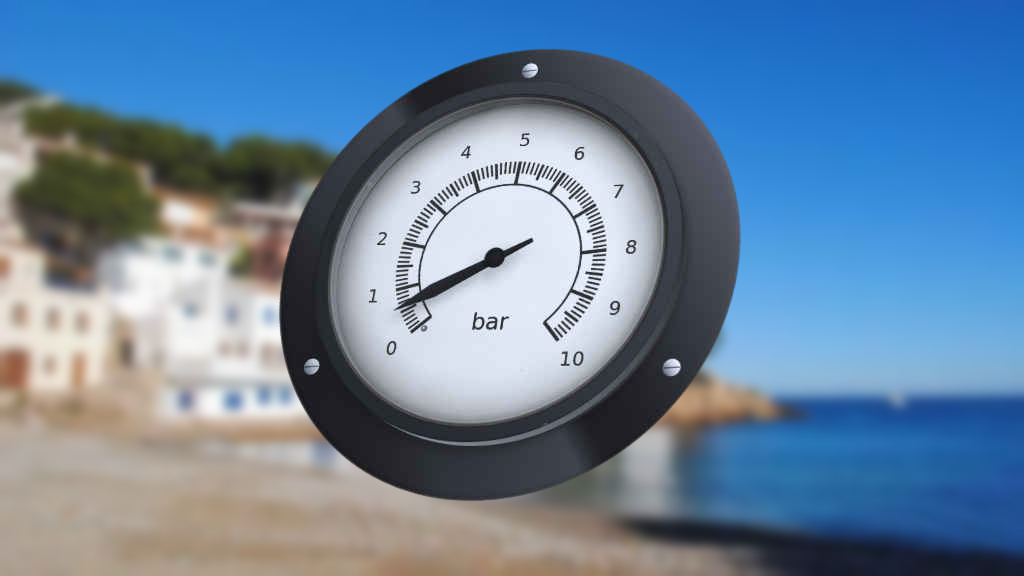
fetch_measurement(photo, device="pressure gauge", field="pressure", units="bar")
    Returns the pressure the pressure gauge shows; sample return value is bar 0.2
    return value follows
bar 0.5
